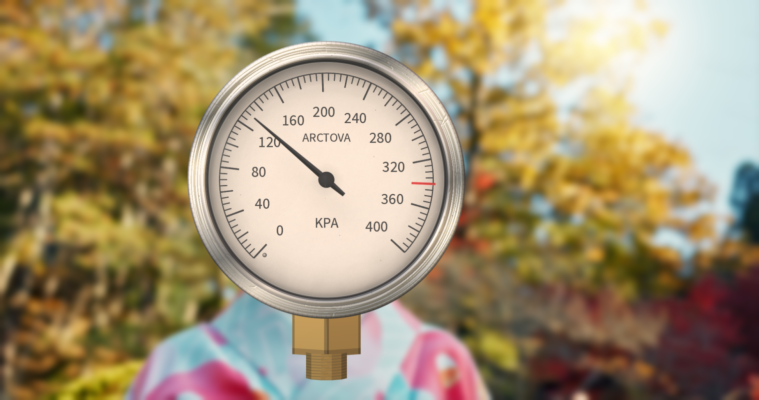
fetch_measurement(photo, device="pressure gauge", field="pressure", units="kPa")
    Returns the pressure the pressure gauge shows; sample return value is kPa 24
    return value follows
kPa 130
